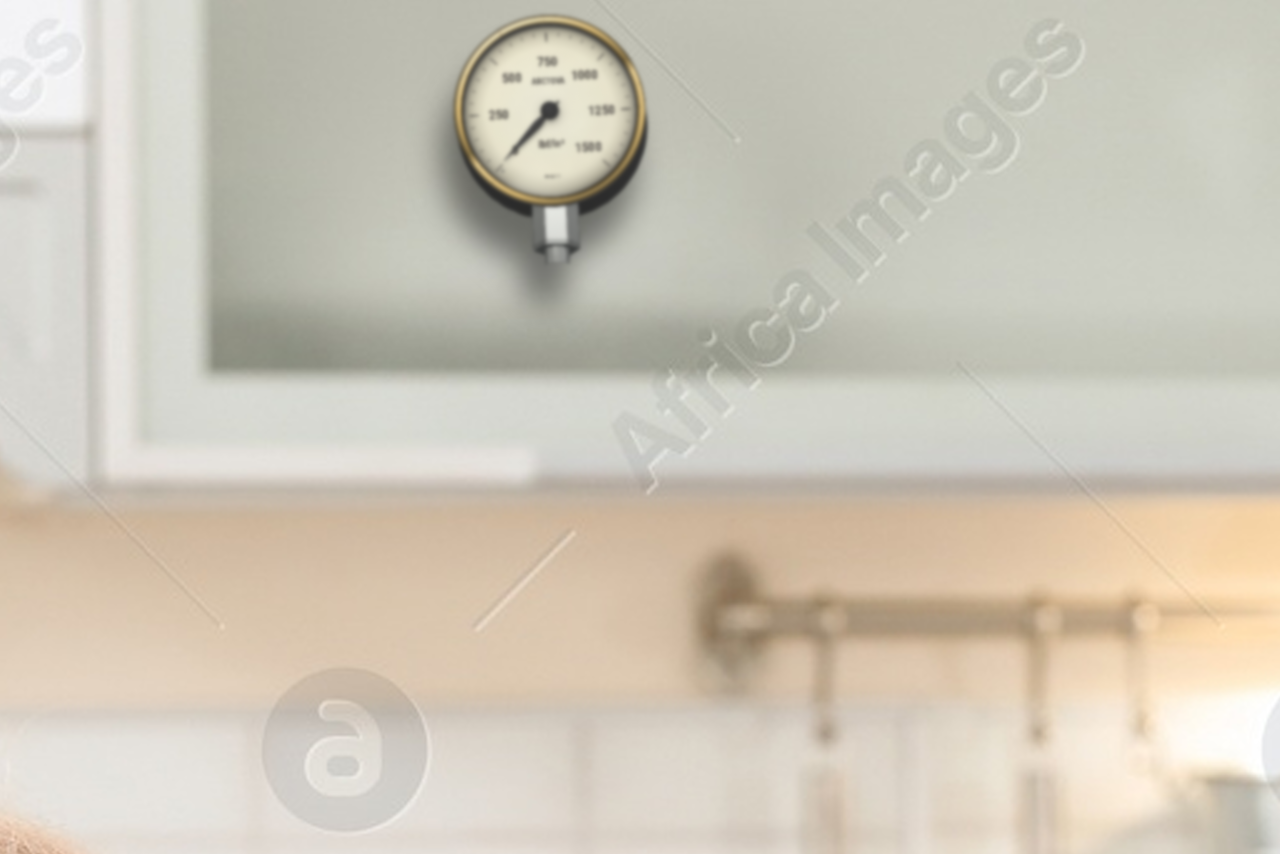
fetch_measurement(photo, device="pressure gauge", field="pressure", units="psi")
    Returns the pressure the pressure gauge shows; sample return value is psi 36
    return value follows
psi 0
